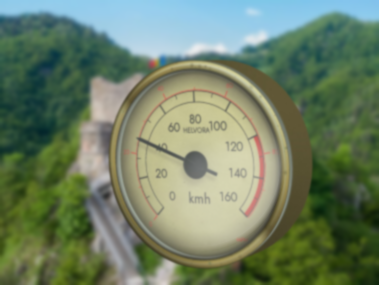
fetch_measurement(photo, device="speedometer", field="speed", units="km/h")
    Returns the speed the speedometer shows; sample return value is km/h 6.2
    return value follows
km/h 40
